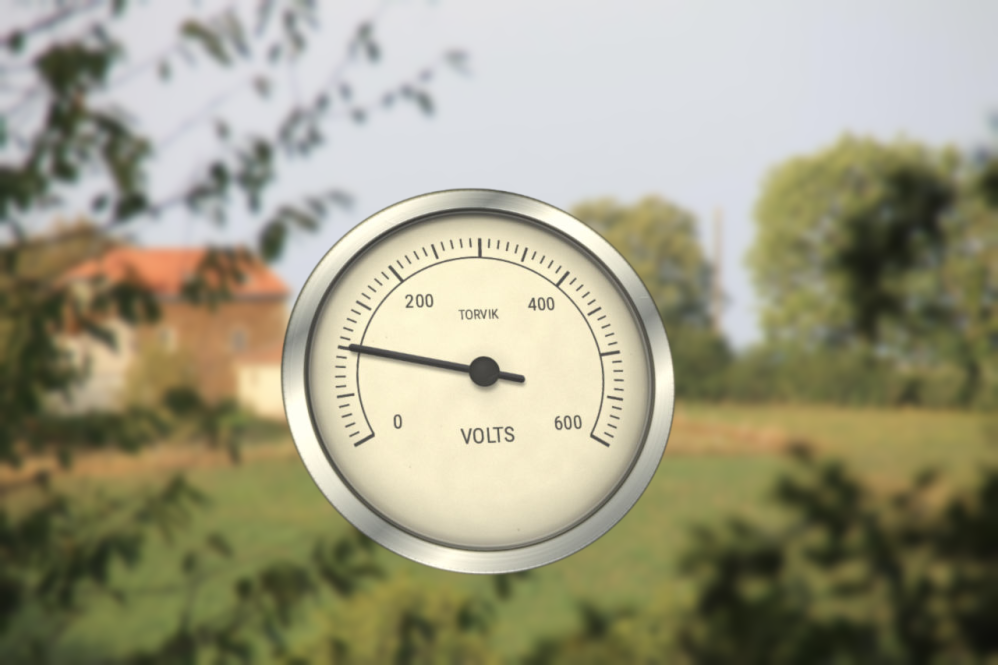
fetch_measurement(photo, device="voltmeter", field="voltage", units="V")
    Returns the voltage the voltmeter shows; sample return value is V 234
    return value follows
V 100
